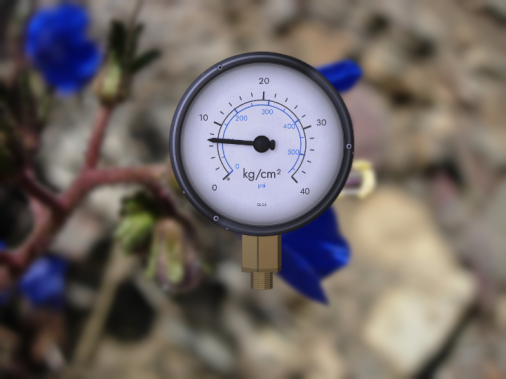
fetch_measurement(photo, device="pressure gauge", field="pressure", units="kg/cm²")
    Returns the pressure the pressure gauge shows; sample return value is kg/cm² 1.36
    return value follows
kg/cm² 7
